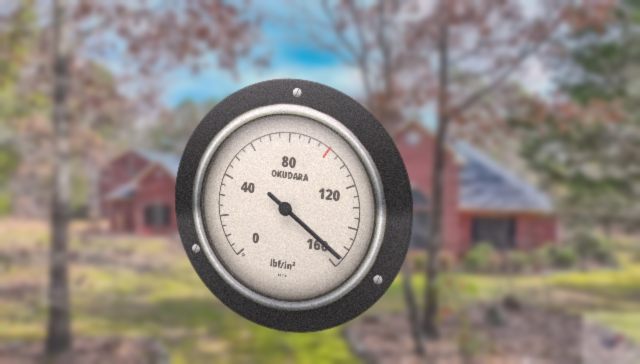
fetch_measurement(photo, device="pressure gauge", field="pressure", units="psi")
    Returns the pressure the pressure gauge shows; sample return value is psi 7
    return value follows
psi 155
